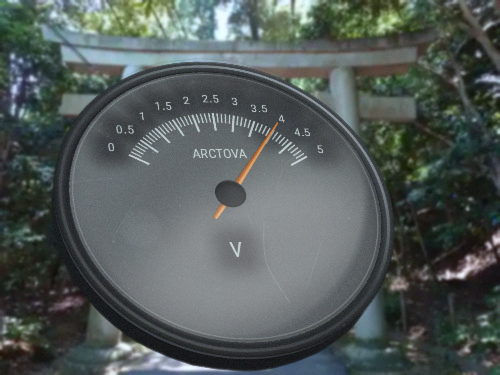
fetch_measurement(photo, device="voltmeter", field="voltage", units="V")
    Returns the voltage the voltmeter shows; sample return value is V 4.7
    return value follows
V 4
